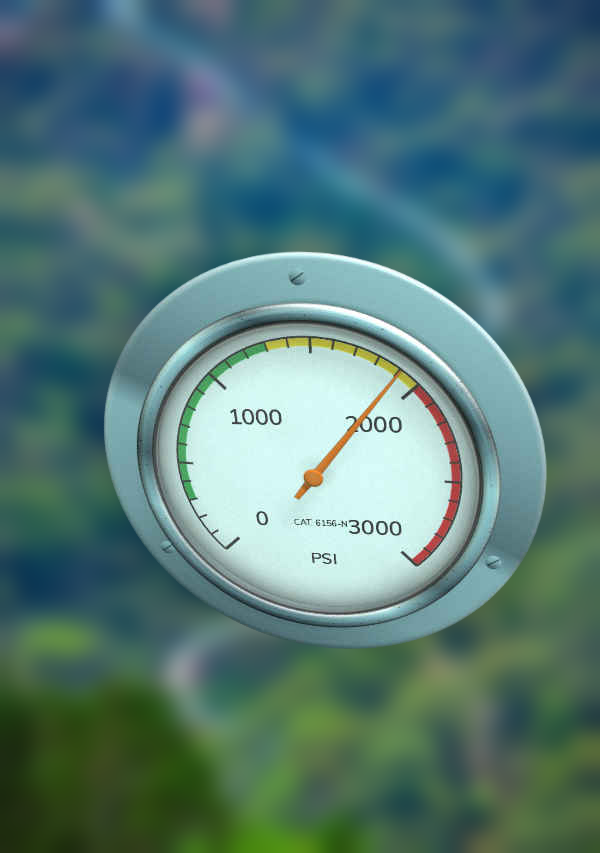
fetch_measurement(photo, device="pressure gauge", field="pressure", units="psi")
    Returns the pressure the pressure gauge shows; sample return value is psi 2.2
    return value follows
psi 1900
